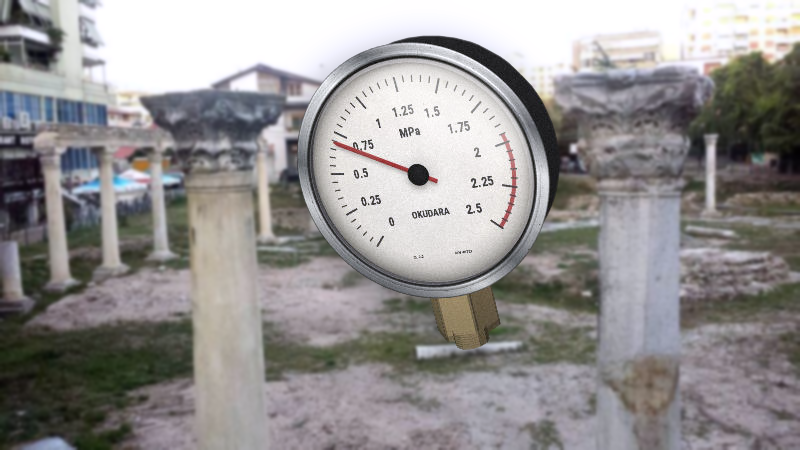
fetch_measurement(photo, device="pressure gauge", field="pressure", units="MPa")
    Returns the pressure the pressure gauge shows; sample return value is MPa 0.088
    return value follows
MPa 0.7
